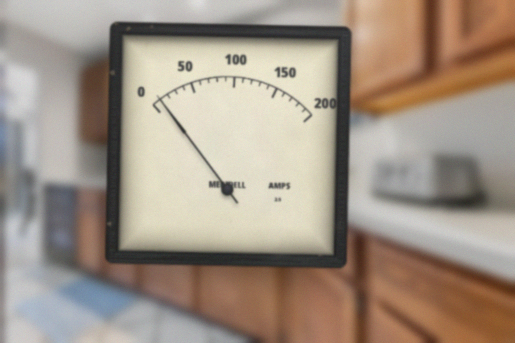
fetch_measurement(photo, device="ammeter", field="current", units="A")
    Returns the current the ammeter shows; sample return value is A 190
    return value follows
A 10
